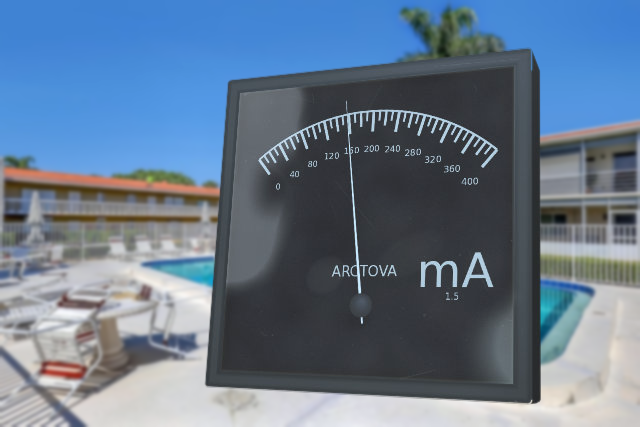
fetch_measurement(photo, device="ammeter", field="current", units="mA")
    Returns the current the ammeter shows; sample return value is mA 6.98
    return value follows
mA 160
